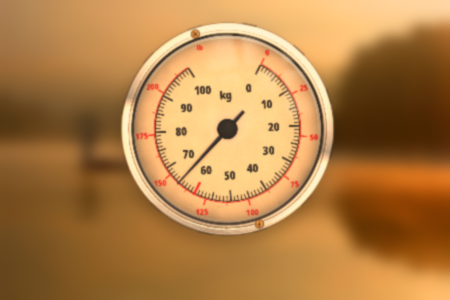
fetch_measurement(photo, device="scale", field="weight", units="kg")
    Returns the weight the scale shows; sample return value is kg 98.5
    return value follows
kg 65
